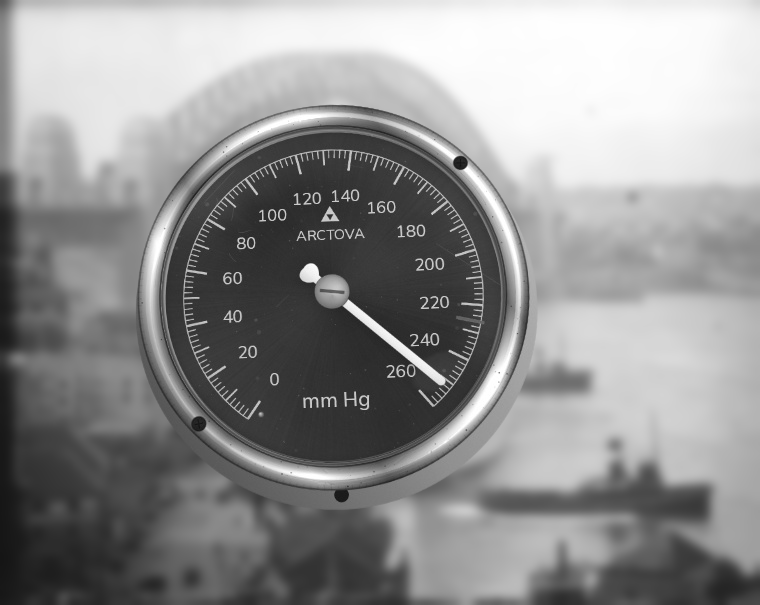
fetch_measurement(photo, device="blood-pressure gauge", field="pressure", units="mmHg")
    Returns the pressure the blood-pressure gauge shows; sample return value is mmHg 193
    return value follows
mmHg 252
